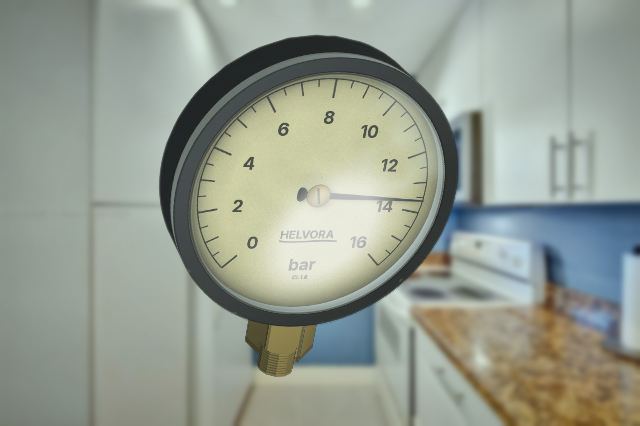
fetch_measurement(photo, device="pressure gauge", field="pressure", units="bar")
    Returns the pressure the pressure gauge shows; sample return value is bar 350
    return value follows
bar 13.5
